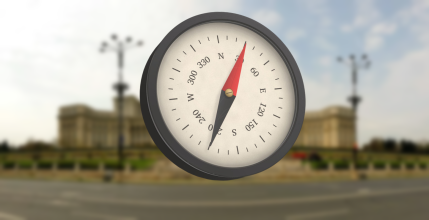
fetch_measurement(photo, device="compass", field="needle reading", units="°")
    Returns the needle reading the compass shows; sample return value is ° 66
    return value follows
° 30
